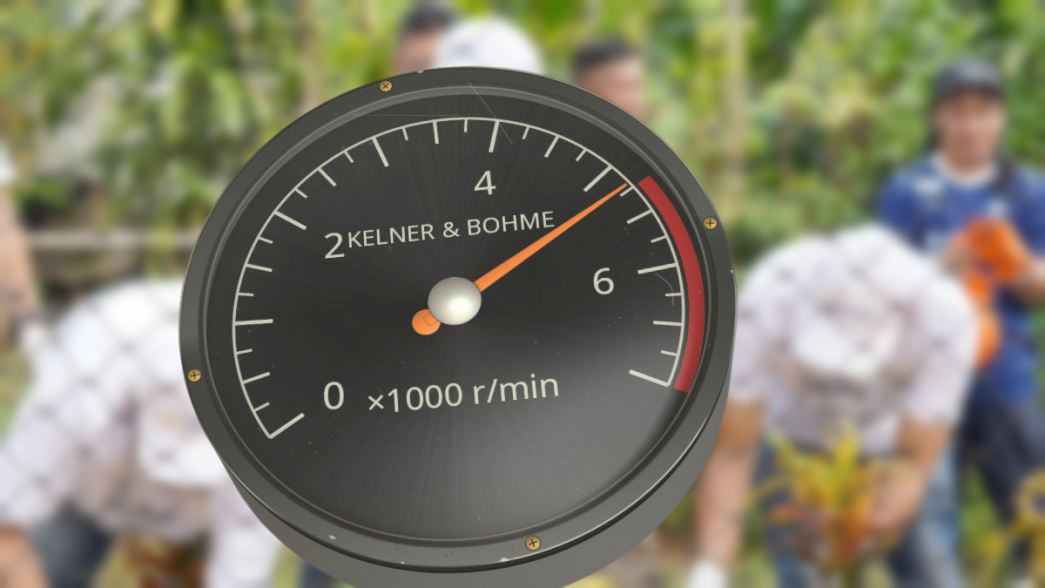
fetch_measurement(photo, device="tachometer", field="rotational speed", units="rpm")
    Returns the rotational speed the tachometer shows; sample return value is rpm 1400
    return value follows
rpm 5250
